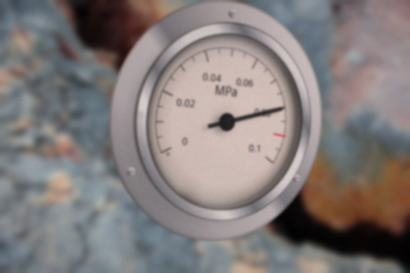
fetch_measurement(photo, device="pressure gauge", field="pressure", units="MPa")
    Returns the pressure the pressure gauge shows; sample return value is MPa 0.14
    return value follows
MPa 0.08
